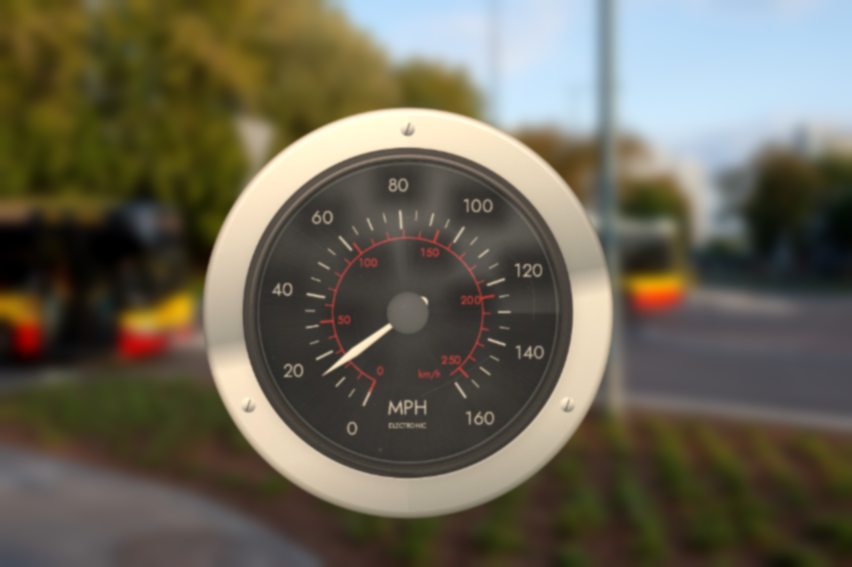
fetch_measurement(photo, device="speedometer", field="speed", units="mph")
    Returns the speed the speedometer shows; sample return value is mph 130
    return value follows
mph 15
